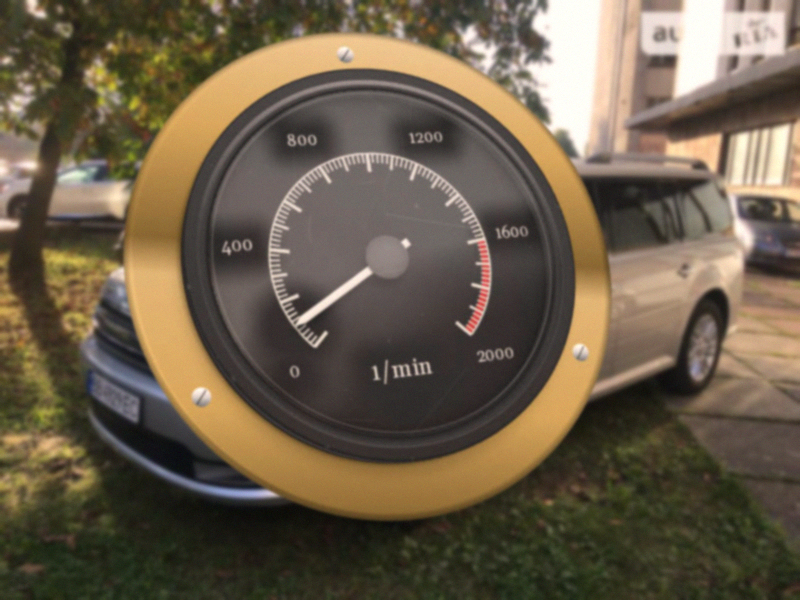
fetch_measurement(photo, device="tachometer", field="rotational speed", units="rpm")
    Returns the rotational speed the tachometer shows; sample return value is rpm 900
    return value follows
rpm 100
